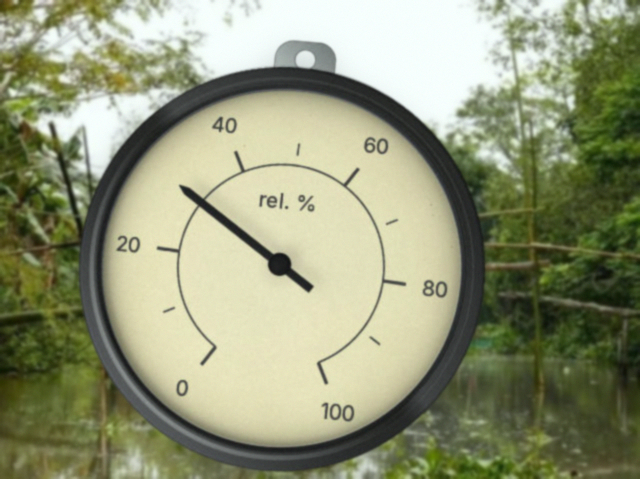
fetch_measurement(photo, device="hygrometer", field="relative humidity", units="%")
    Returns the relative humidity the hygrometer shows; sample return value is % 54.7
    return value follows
% 30
